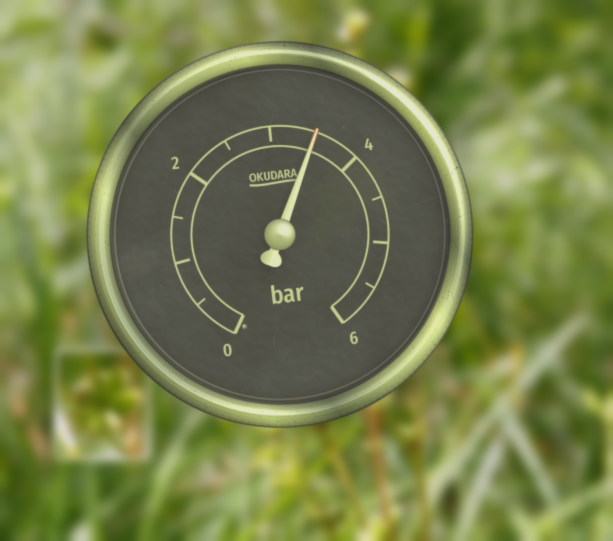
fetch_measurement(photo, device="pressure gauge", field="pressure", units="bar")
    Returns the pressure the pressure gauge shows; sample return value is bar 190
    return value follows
bar 3.5
